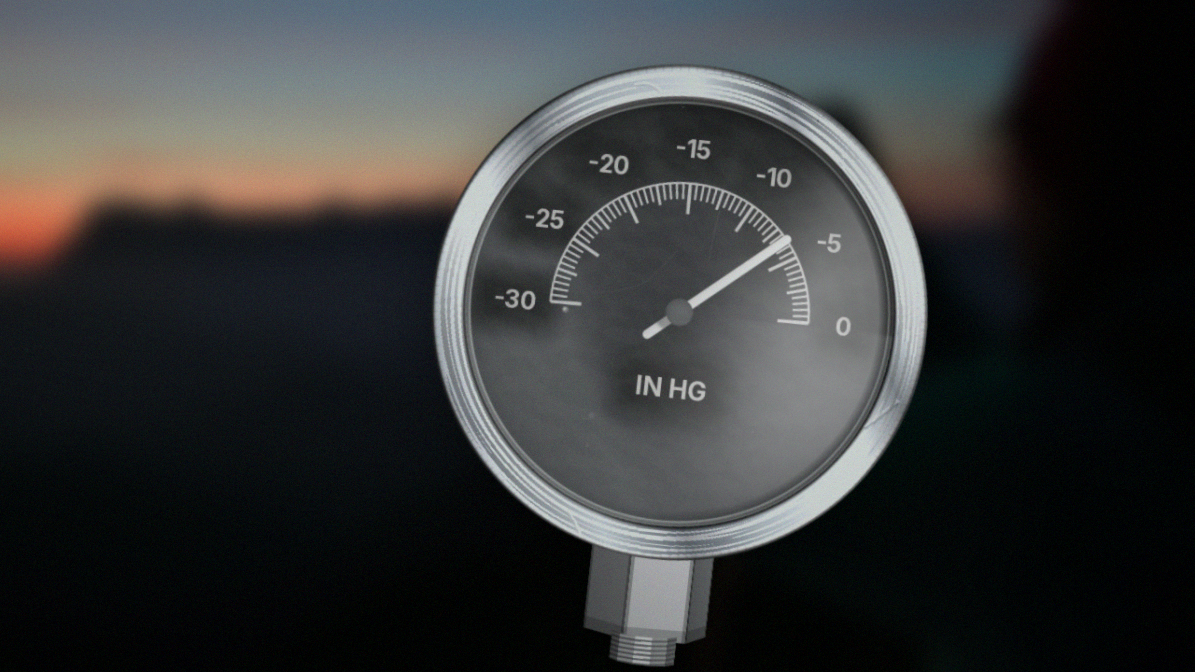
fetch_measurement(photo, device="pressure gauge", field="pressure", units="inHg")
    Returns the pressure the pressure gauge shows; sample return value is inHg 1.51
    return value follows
inHg -6.5
